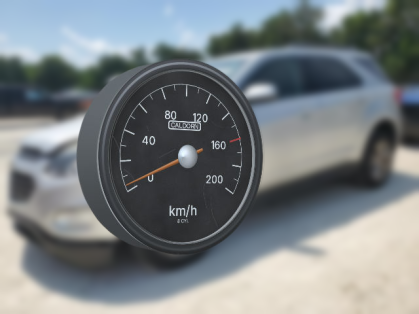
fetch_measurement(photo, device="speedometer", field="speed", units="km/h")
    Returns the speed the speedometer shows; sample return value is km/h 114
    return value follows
km/h 5
